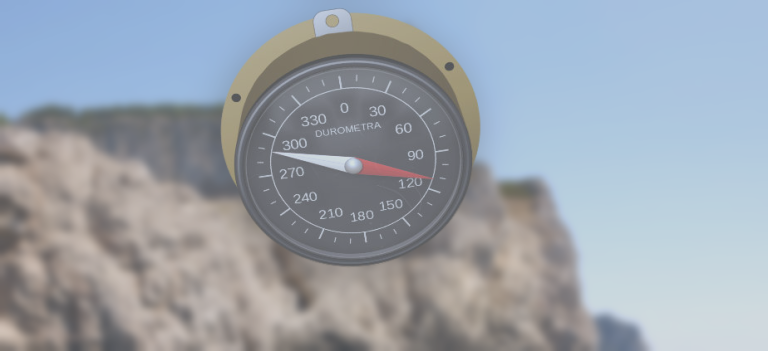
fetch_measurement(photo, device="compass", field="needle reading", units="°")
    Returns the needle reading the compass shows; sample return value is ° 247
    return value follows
° 110
